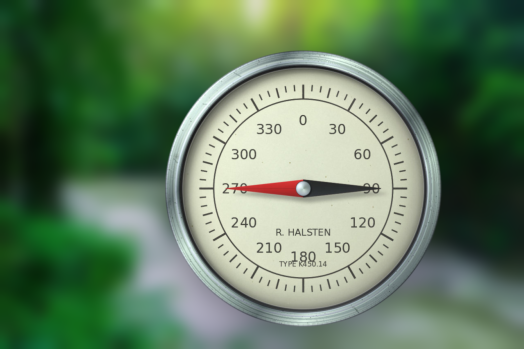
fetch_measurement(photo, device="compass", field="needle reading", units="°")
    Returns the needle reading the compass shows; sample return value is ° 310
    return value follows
° 270
